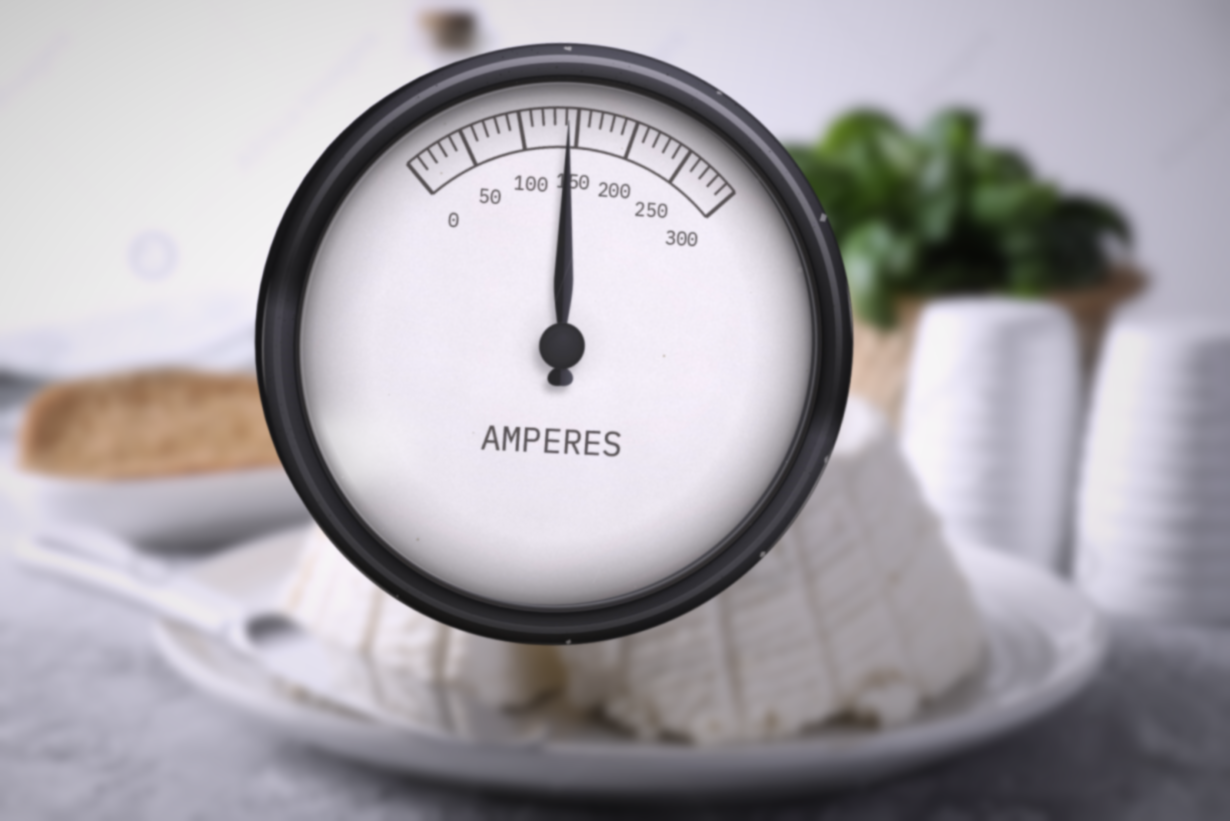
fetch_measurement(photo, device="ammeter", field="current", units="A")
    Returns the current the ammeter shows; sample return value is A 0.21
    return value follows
A 140
